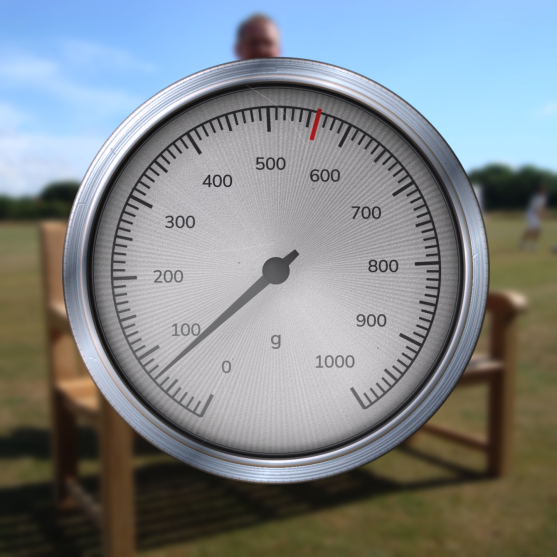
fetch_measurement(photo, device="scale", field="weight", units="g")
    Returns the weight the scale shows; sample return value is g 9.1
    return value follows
g 70
